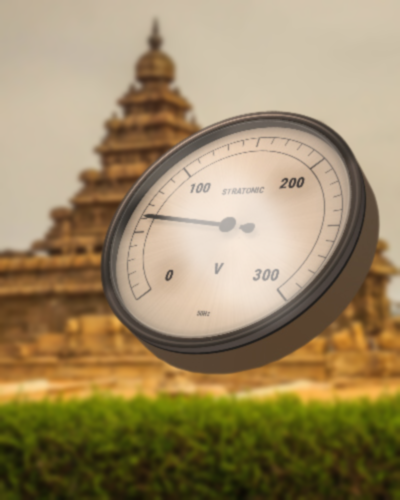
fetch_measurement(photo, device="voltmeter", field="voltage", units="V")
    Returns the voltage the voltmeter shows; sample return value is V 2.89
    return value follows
V 60
